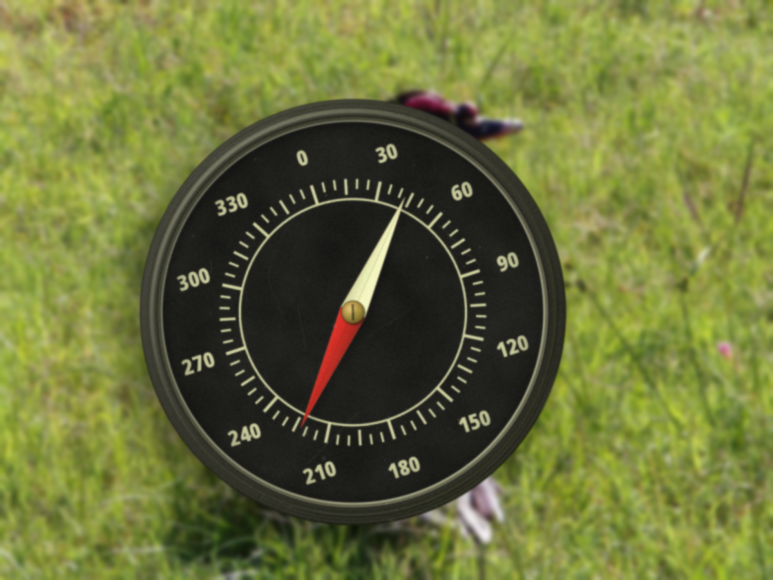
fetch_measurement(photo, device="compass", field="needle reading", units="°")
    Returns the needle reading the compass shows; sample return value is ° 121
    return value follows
° 222.5
